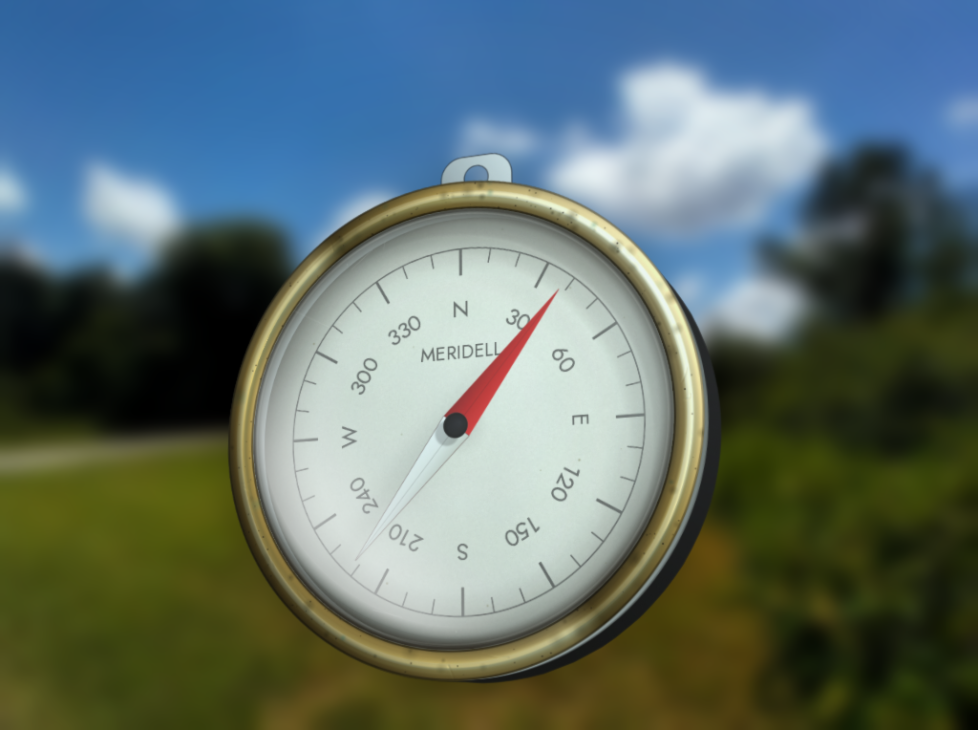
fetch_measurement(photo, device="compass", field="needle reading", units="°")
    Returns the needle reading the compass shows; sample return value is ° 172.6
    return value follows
° 40
